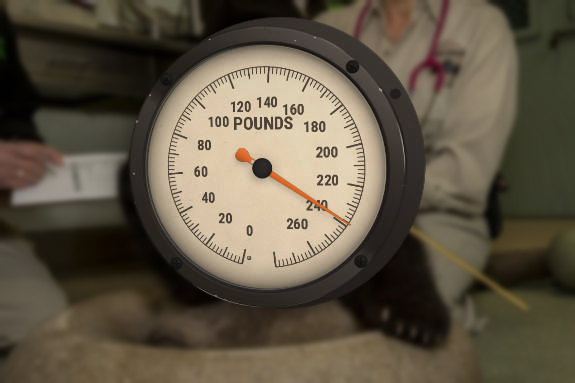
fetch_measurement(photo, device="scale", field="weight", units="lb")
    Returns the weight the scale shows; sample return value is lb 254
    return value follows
lb 238
